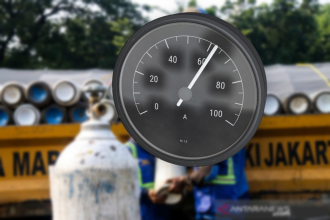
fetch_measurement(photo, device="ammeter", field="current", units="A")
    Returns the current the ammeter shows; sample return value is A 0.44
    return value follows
A 62.5
